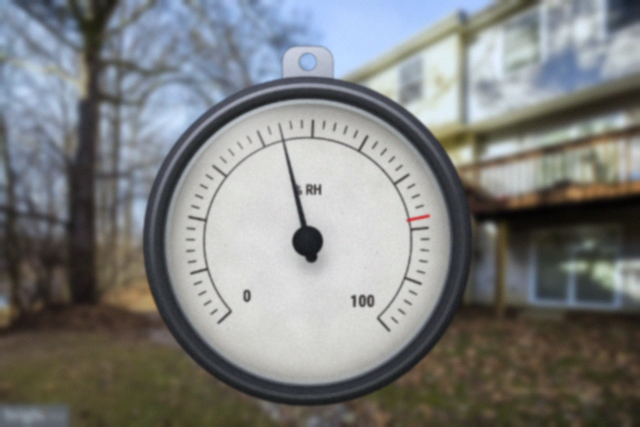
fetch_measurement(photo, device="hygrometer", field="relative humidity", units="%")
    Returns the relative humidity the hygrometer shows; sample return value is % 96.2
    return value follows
% 44
